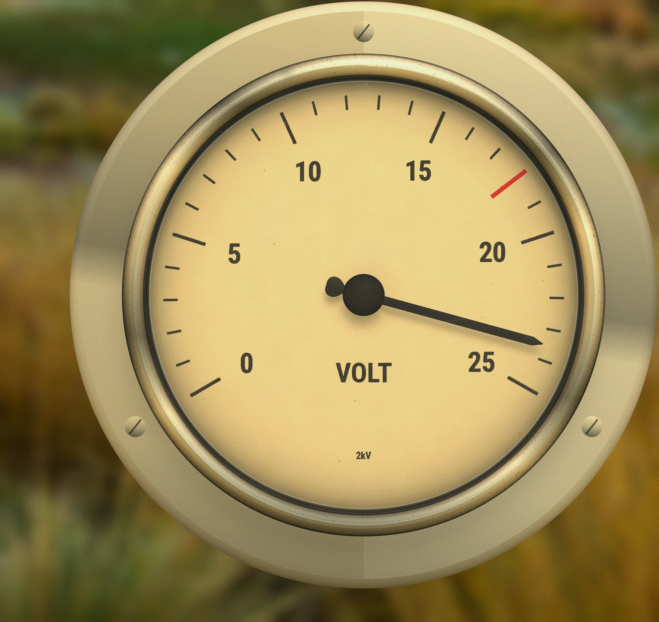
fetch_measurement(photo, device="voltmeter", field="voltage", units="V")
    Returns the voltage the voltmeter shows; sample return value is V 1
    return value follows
V 23.5
